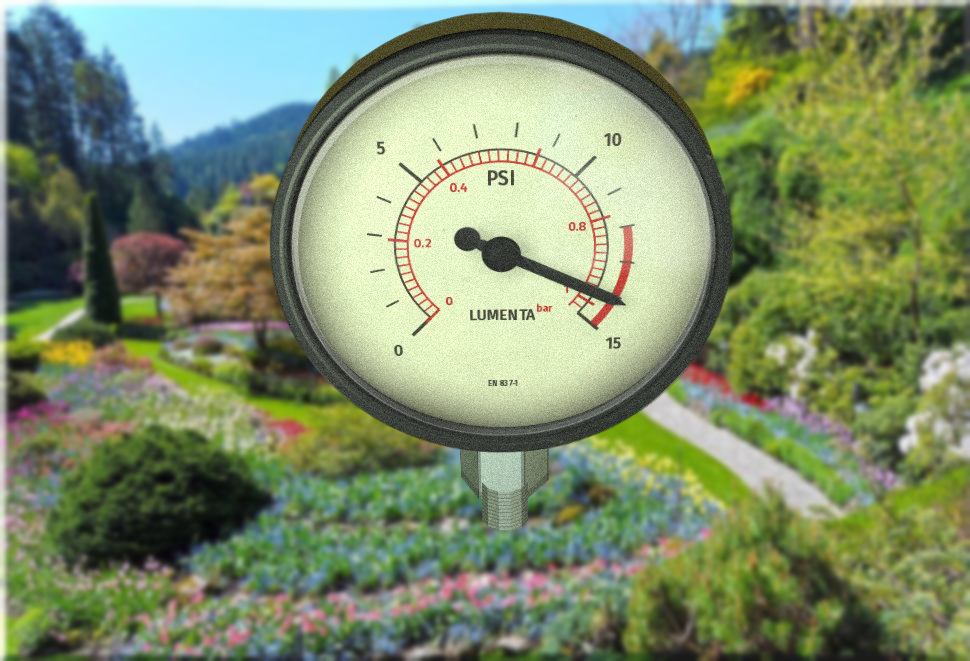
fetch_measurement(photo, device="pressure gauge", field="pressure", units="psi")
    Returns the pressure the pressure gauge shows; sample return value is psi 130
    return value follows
psi 14
